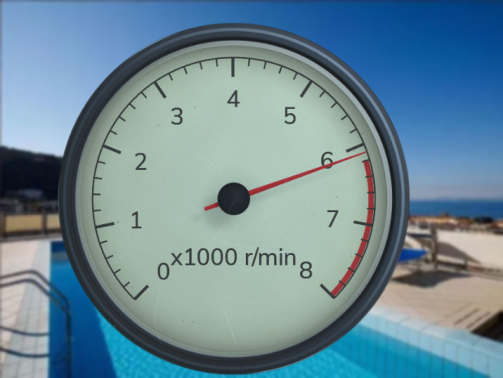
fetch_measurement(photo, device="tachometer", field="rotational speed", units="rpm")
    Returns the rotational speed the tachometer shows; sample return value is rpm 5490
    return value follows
rpm 6100
